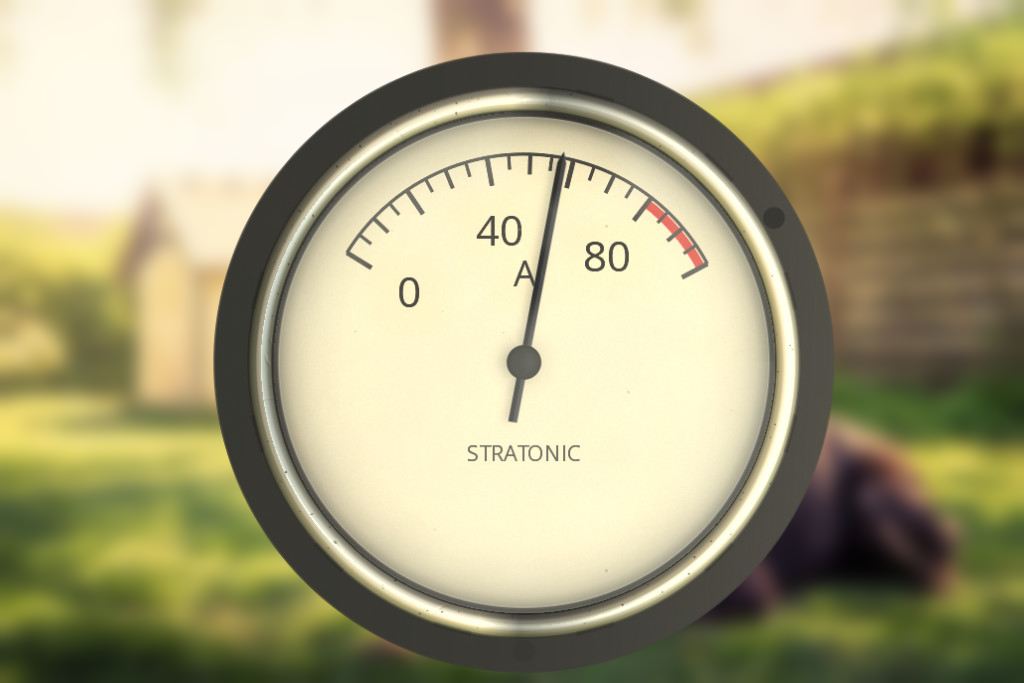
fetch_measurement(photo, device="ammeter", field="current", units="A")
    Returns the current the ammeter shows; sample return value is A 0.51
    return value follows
A 57.5
